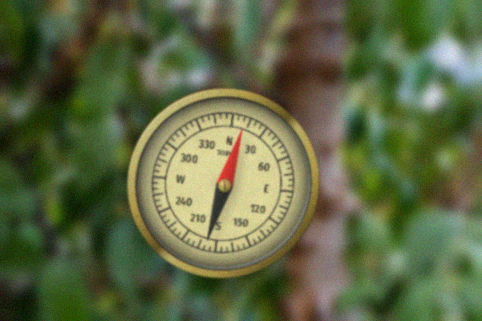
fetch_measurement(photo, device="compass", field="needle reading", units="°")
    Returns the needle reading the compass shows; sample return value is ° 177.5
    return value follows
° 10
